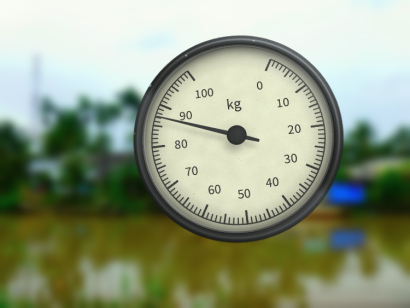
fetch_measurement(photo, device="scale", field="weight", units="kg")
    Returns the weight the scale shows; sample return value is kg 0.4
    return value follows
kg 87
